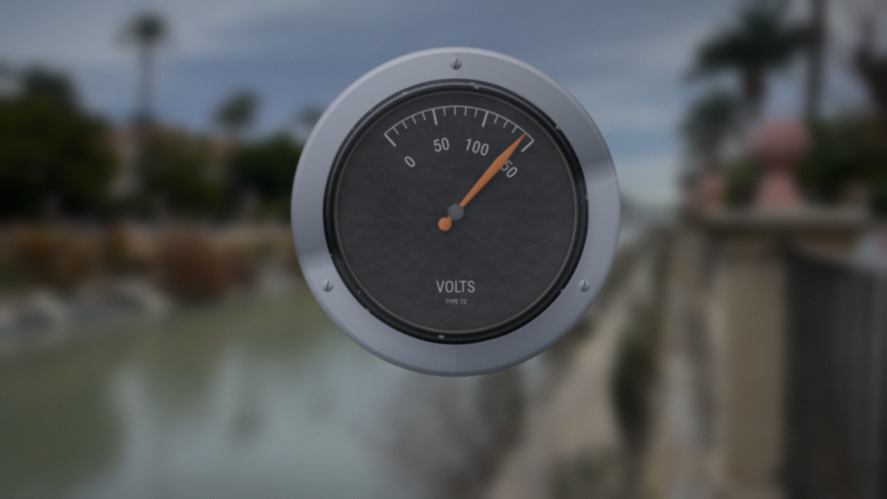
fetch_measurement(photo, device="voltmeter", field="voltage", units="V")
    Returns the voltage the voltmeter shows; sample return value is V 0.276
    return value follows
V 140
